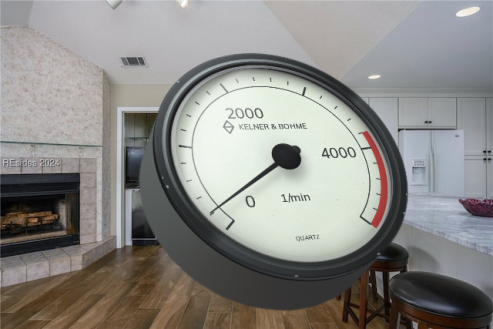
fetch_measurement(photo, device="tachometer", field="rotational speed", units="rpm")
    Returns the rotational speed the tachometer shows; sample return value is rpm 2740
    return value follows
rpm 200
